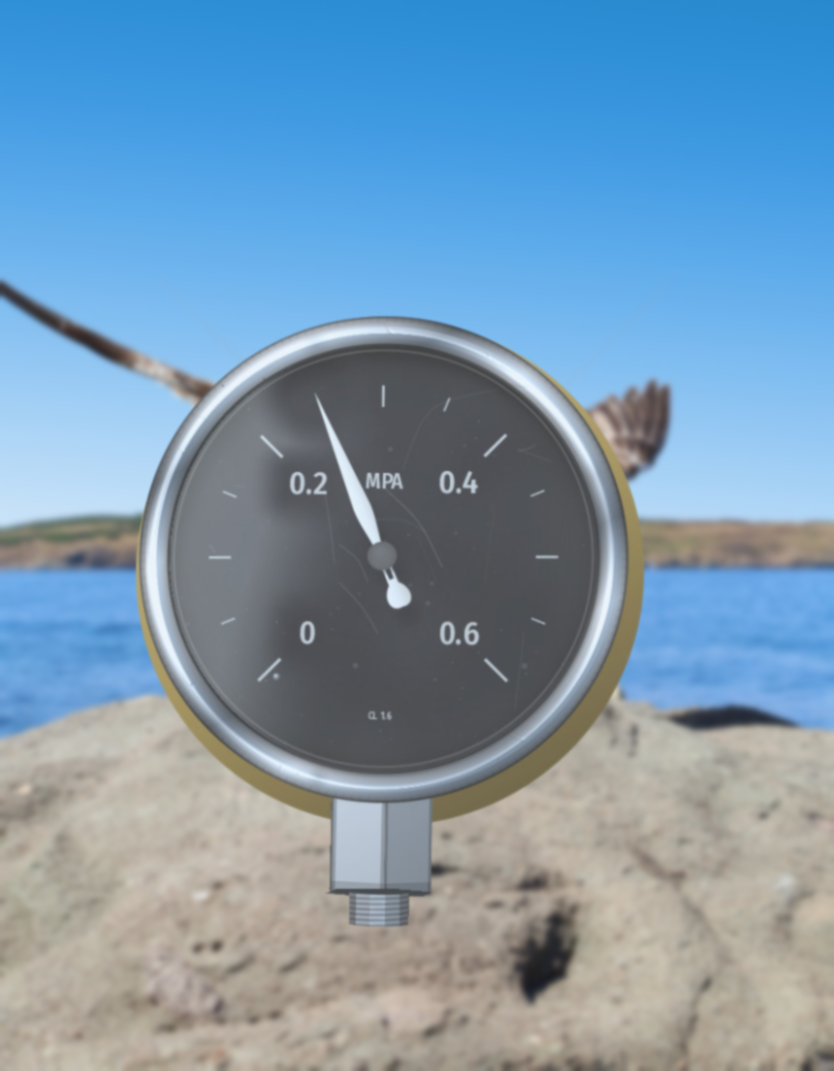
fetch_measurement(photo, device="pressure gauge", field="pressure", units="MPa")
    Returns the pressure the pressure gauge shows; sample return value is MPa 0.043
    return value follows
MPa 0.25
